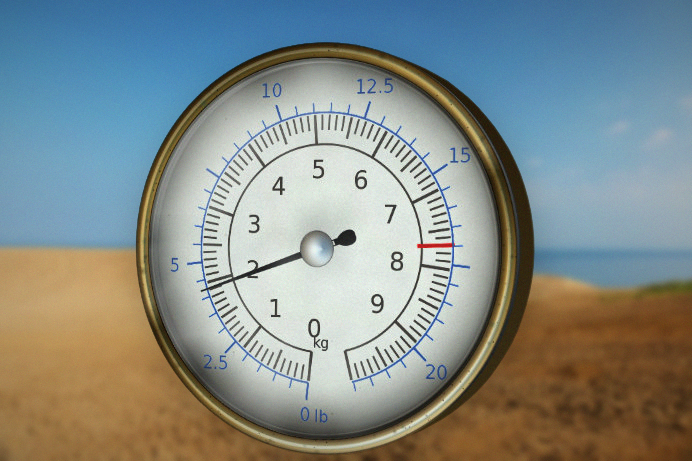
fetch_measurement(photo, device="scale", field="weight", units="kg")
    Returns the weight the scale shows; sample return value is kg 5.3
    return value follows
kg 1.9
